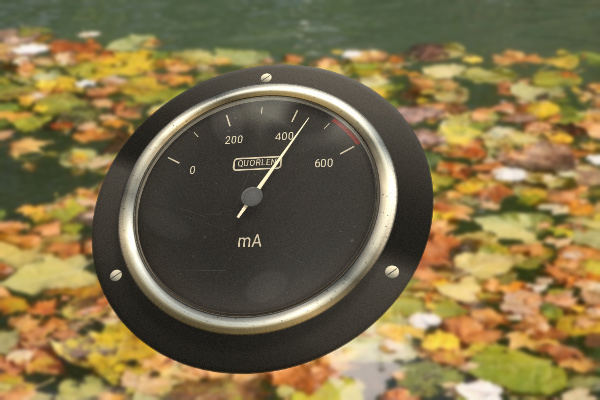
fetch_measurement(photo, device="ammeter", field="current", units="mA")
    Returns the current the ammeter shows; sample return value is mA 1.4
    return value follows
mA 450
